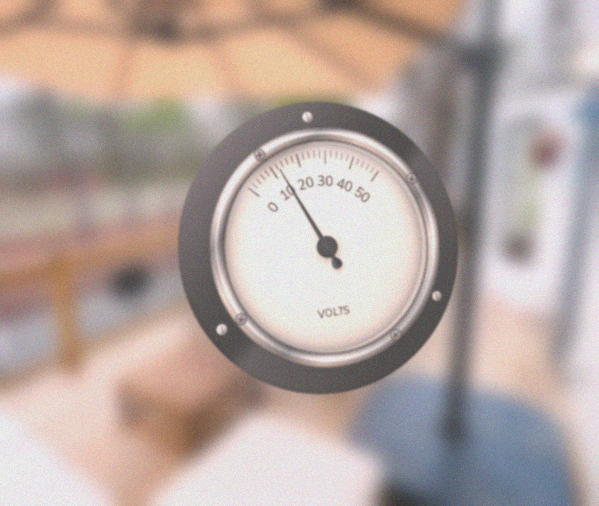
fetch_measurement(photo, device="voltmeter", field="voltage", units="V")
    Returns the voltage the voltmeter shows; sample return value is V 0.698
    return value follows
V 12
